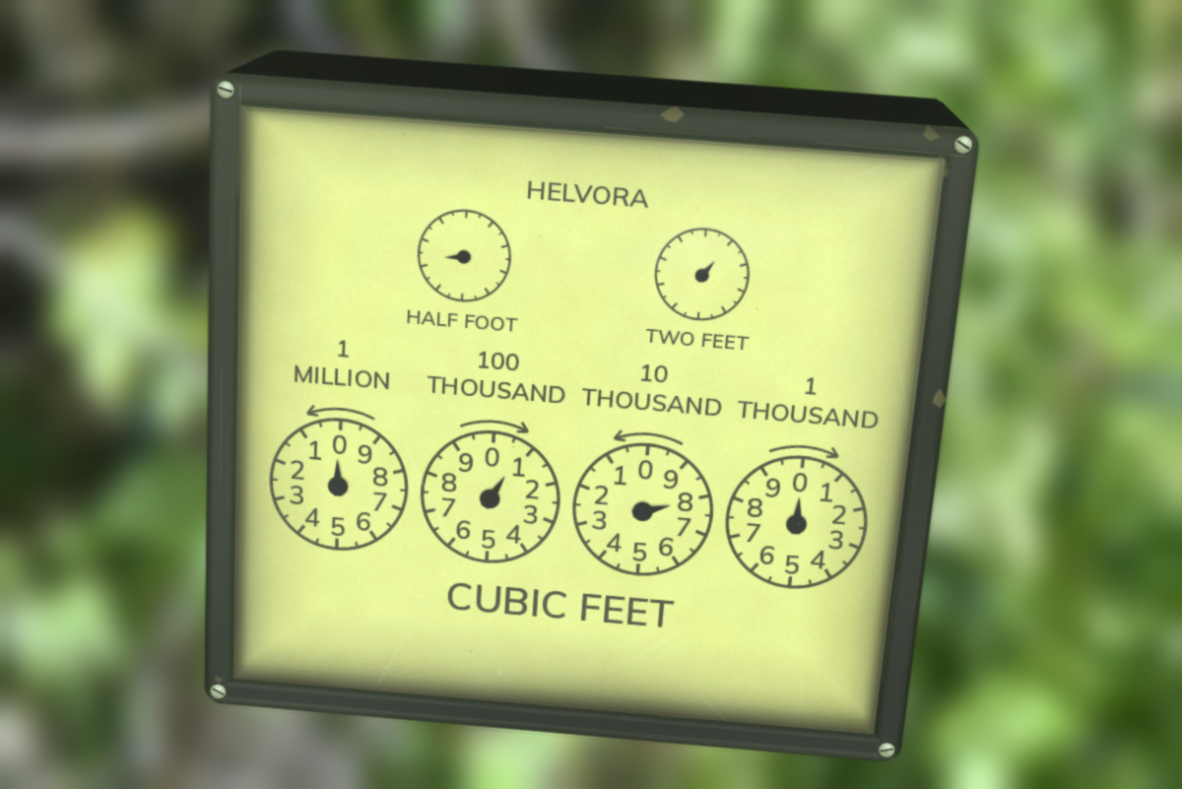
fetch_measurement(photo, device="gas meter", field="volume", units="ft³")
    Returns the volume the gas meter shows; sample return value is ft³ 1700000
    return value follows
ft³ 8000
